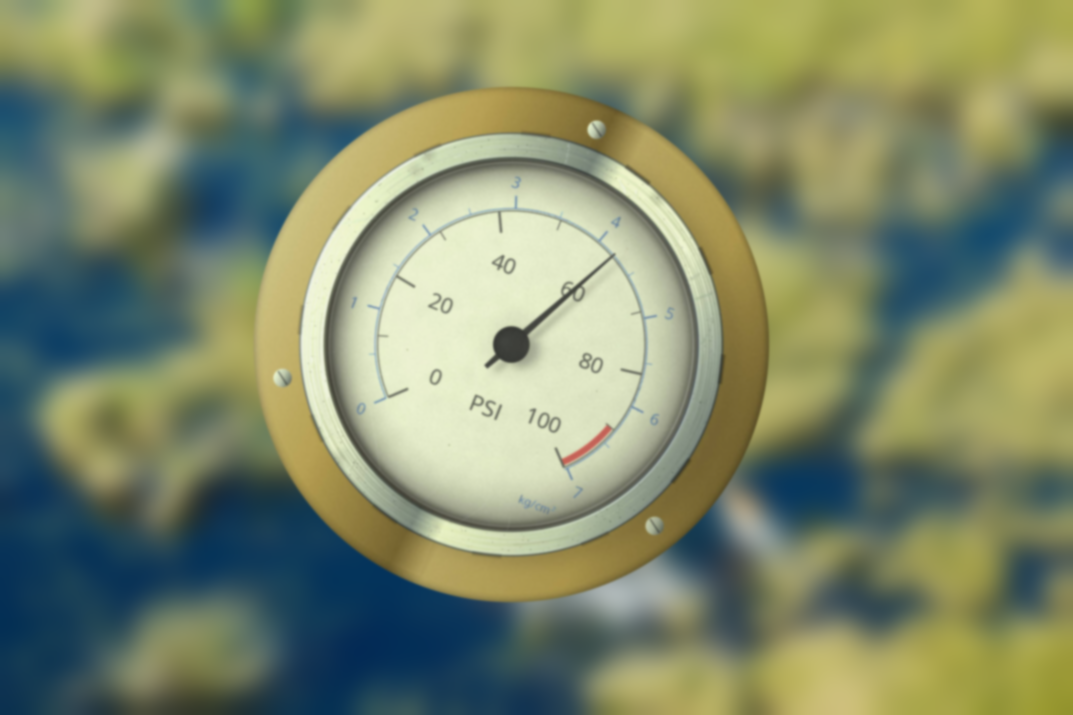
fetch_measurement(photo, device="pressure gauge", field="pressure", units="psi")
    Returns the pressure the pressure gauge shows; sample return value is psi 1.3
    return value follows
psi 60
